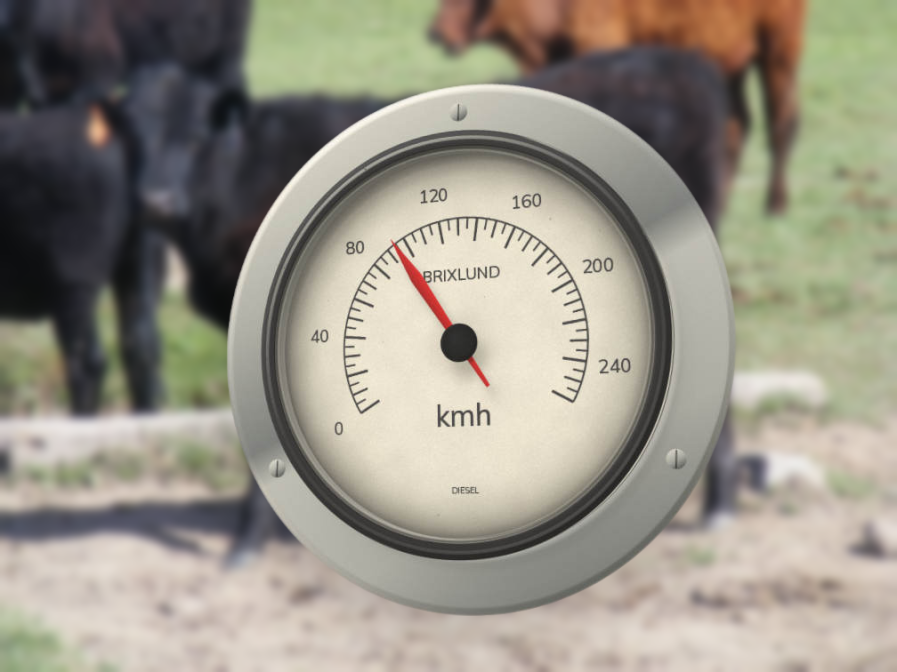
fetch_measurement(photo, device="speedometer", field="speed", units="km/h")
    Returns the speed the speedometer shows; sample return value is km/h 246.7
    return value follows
km/h 95
